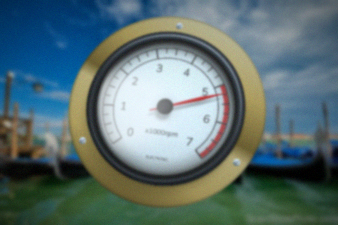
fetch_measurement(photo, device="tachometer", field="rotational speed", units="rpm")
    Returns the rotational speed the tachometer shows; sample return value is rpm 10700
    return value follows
rpm 5250
